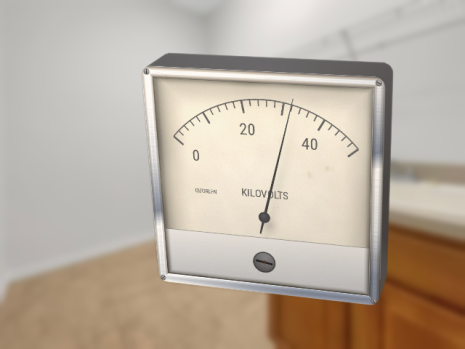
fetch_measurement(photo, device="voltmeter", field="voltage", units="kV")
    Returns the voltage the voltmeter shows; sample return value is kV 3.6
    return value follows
kV 32
